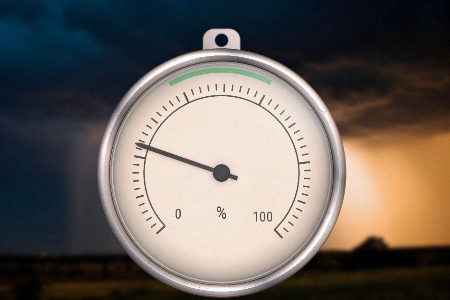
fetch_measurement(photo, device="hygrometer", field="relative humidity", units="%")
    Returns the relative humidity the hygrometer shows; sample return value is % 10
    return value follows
% 23
